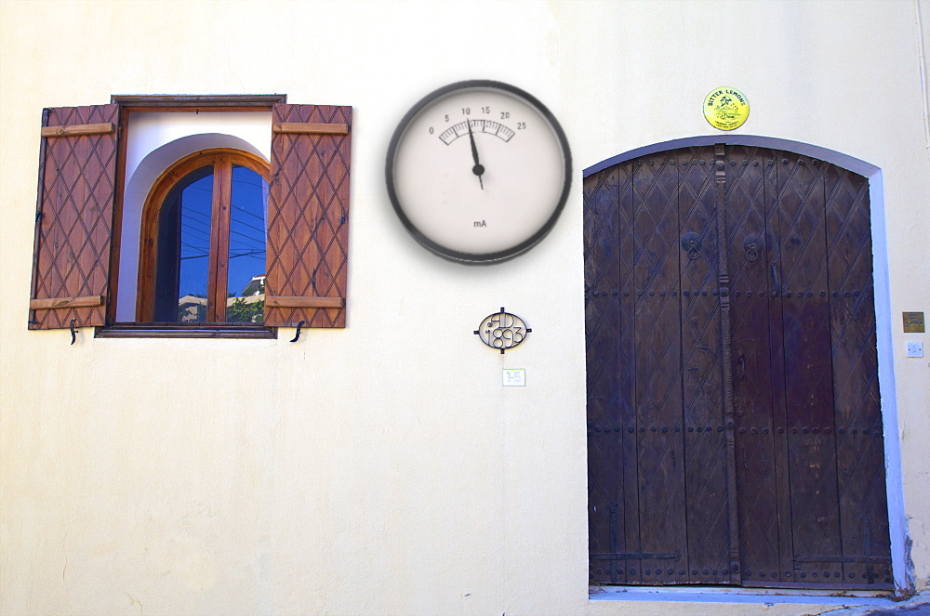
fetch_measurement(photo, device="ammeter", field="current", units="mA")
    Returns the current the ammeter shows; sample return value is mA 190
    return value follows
mA 10
